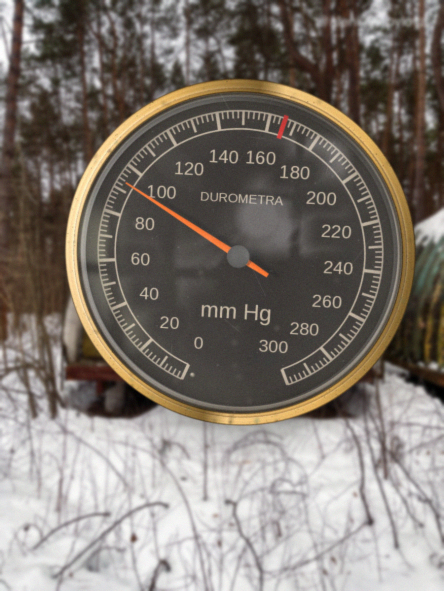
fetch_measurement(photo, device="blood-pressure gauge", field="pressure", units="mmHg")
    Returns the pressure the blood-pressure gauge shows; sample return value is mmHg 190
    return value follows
mmHg 94
